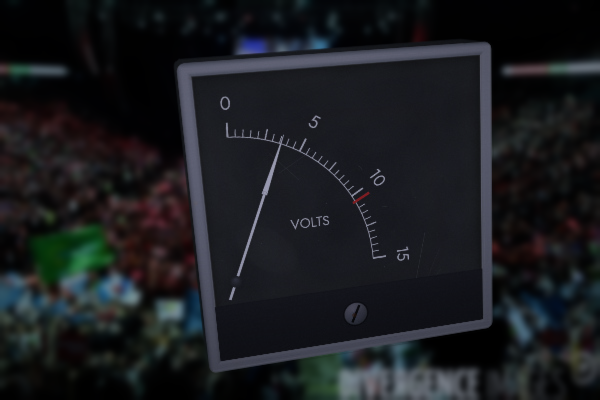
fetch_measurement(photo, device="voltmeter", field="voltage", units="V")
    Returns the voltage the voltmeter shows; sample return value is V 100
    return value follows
V 3.5
